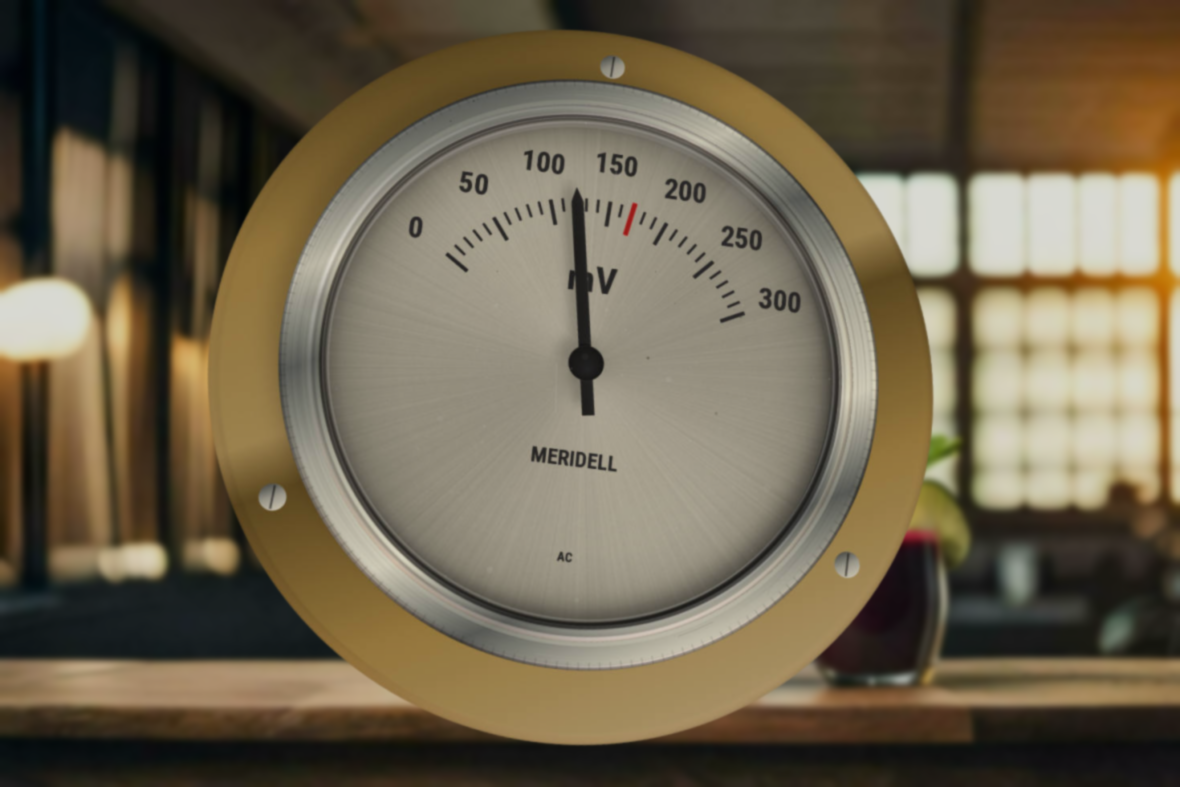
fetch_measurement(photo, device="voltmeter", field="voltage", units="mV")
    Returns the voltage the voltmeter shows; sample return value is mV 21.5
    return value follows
mV 120
